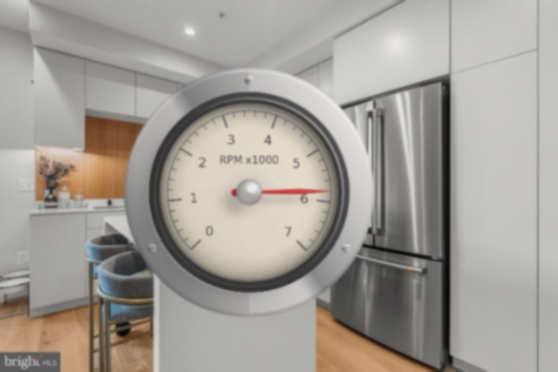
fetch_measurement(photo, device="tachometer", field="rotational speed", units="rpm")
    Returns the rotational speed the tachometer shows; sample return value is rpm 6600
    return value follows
rpm 5800
